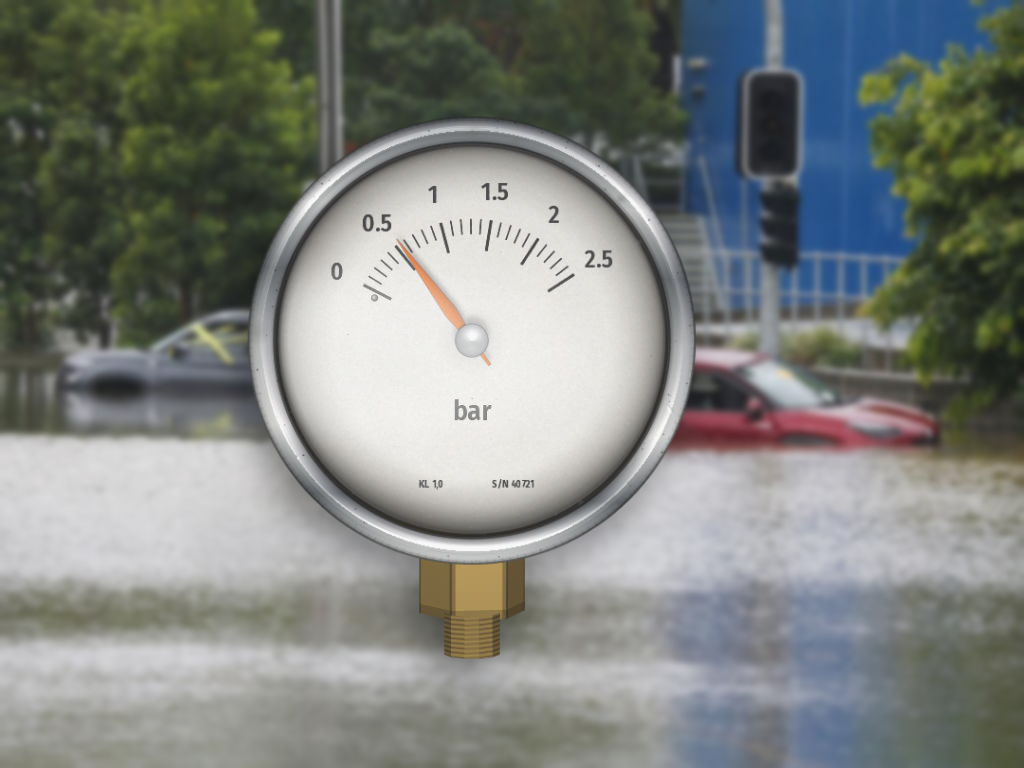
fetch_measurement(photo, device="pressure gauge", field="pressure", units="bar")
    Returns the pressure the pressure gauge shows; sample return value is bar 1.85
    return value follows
bar 0.55
